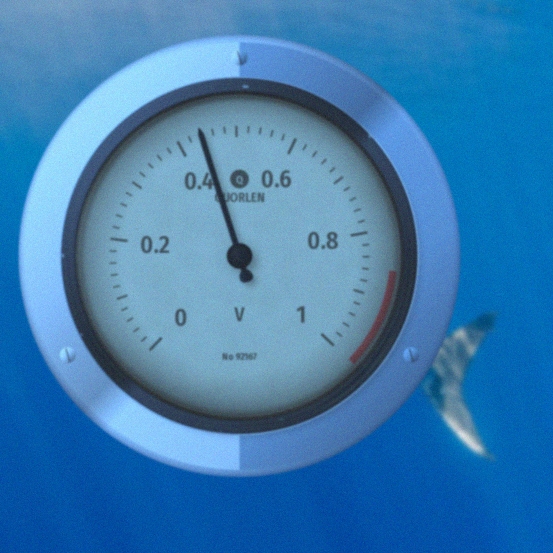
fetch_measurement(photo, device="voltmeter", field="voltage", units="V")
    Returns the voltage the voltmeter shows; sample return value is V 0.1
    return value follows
V 0.44
